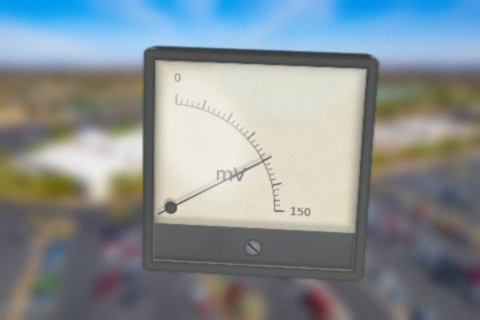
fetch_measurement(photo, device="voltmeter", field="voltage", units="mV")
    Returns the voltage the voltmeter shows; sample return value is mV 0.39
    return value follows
mV 100
